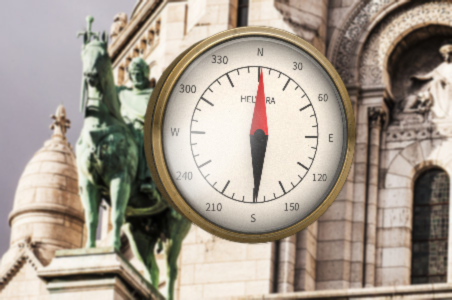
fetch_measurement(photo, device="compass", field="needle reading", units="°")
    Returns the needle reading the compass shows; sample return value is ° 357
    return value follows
° 0
